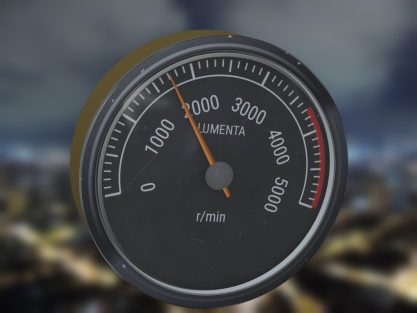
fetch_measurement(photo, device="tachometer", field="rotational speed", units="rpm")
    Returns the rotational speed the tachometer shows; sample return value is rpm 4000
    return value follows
rpm 1700
